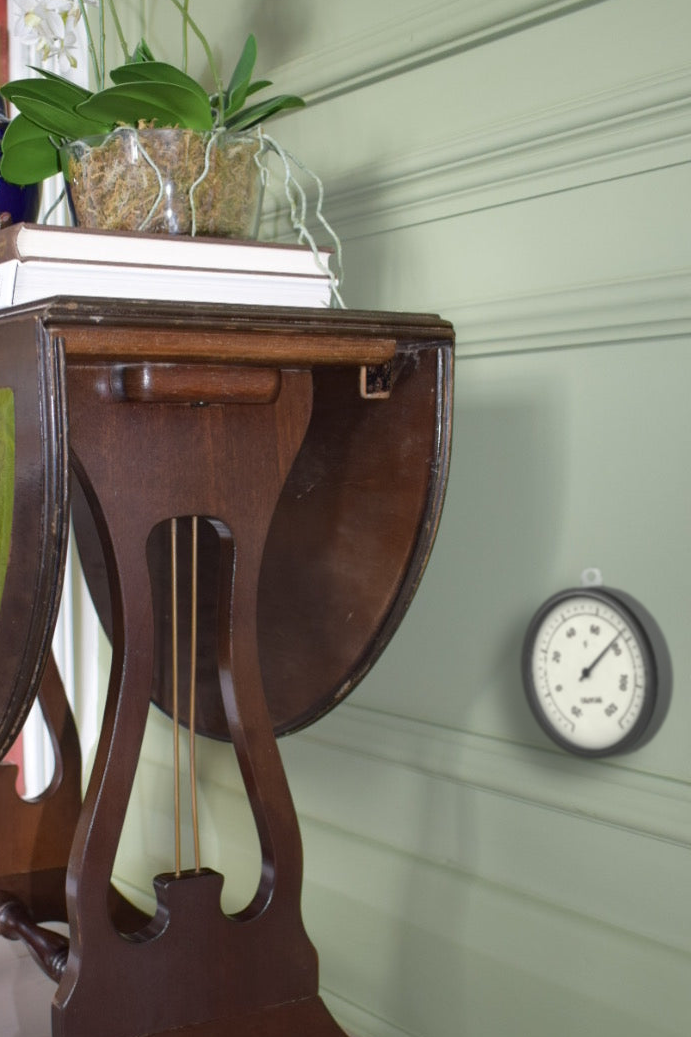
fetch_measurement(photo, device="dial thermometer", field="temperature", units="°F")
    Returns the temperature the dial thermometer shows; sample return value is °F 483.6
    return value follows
°F 76
